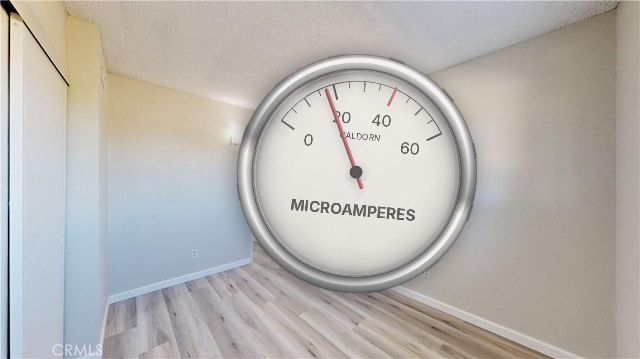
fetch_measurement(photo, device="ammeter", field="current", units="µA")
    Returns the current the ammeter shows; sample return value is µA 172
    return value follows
µA 17.5
